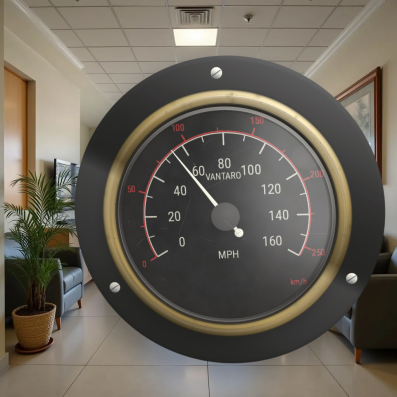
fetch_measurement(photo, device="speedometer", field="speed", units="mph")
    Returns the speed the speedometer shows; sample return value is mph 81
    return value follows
mph 55
